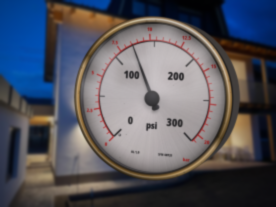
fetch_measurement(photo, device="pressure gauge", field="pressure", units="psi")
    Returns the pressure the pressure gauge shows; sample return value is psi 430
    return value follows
psi 125
